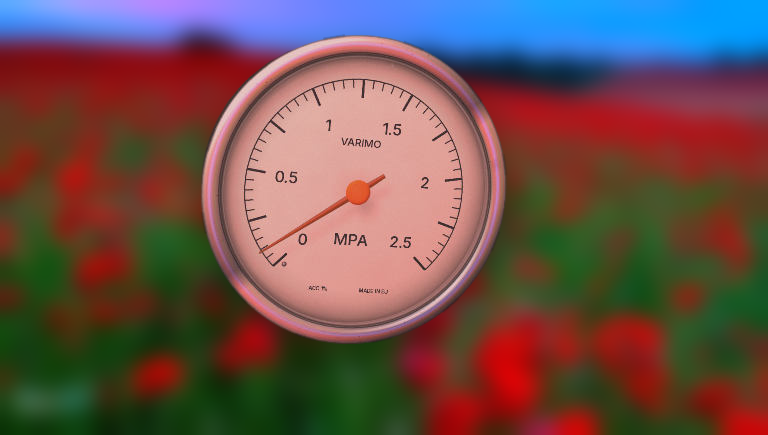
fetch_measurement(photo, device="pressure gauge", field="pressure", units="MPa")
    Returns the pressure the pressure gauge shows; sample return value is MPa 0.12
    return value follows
MPa 0.1
